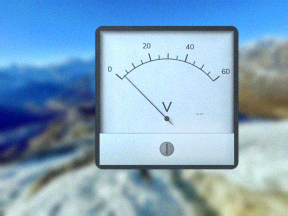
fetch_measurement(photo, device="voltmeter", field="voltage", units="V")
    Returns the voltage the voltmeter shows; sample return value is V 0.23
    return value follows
V 2.5
